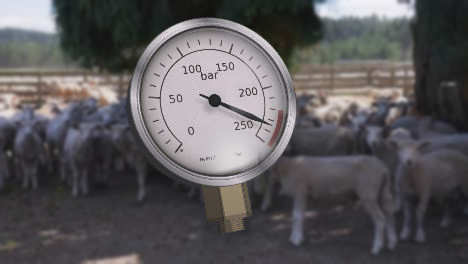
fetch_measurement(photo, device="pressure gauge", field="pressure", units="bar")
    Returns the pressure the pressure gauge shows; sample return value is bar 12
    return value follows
bar 235
